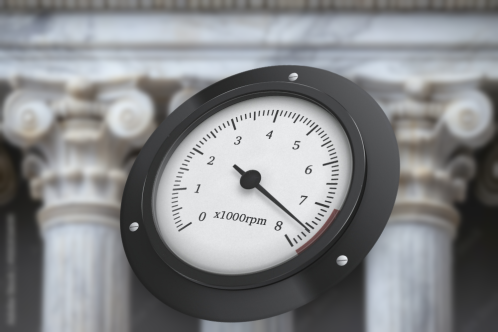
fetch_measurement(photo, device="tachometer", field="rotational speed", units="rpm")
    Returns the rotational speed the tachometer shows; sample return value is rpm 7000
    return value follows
rpm 7600
